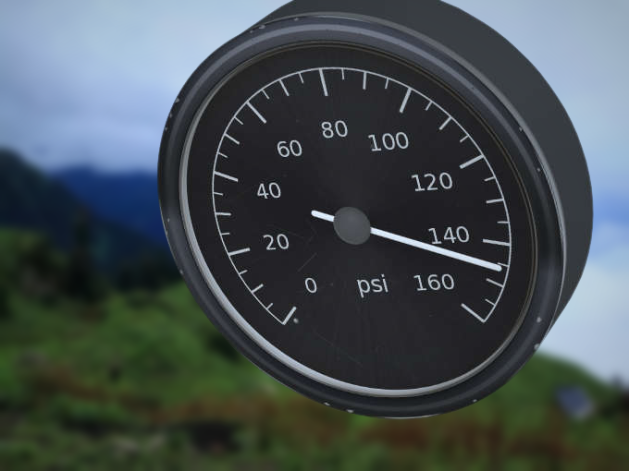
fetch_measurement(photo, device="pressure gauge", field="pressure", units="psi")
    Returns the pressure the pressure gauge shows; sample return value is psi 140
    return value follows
psi 145
